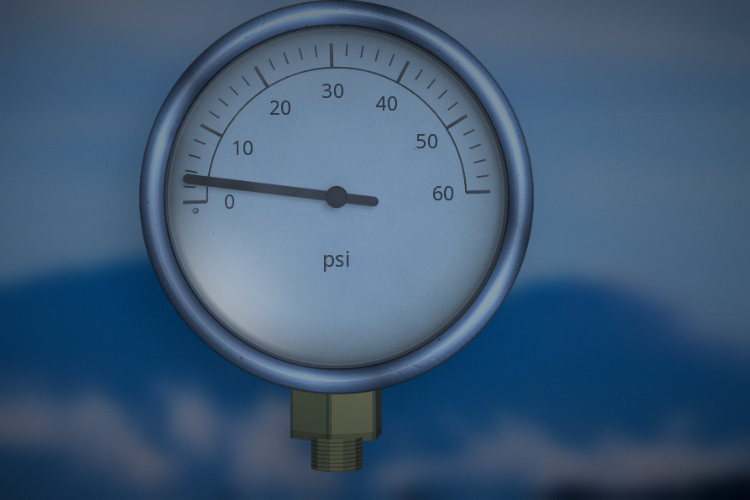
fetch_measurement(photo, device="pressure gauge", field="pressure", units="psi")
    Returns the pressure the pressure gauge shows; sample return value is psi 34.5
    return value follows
psi 3
